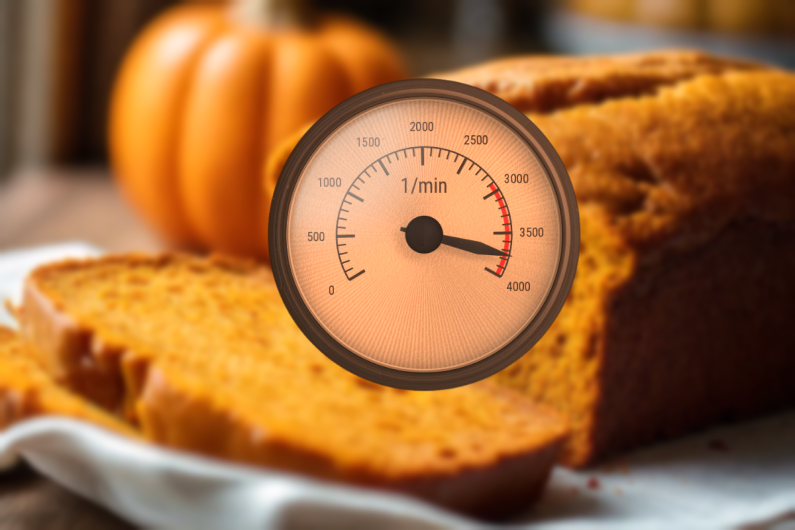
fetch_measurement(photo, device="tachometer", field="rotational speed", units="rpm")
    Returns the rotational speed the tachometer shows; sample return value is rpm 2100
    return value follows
rpm 3750
